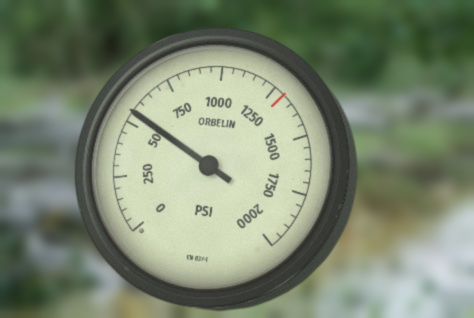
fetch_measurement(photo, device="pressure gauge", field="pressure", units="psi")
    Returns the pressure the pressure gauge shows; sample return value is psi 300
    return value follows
psi 550
